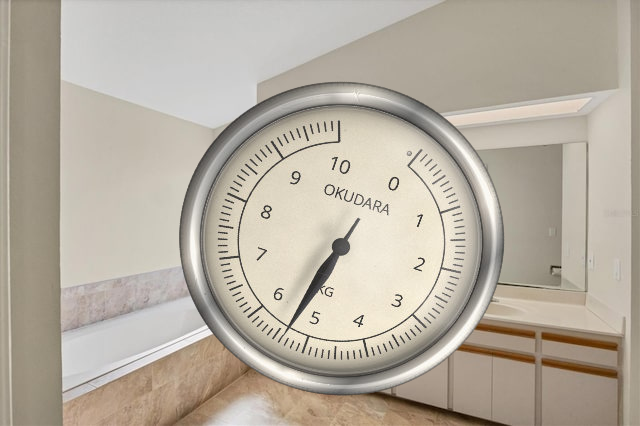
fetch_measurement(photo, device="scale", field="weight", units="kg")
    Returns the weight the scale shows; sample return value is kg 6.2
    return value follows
kg 5.4
